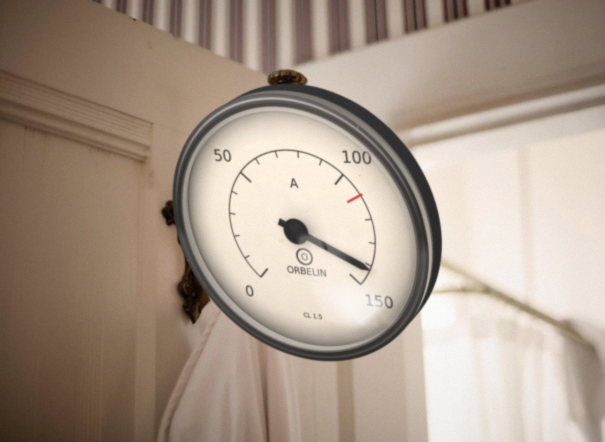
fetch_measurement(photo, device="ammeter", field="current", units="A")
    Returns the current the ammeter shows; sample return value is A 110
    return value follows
A 140
